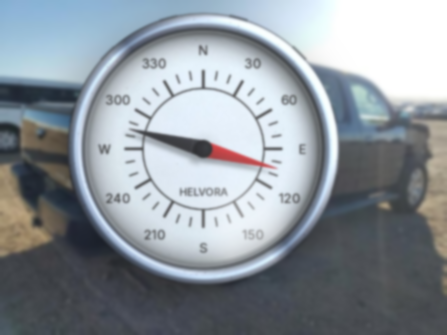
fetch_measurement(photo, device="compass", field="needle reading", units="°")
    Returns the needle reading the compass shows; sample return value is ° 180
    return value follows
° 105
